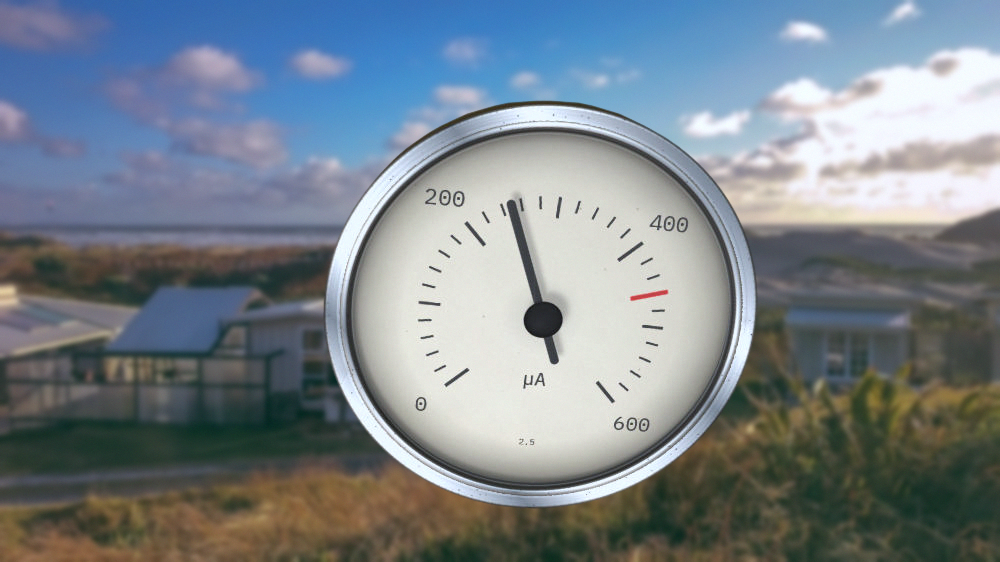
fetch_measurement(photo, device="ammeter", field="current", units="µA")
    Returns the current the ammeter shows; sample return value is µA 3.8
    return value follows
µA 250
